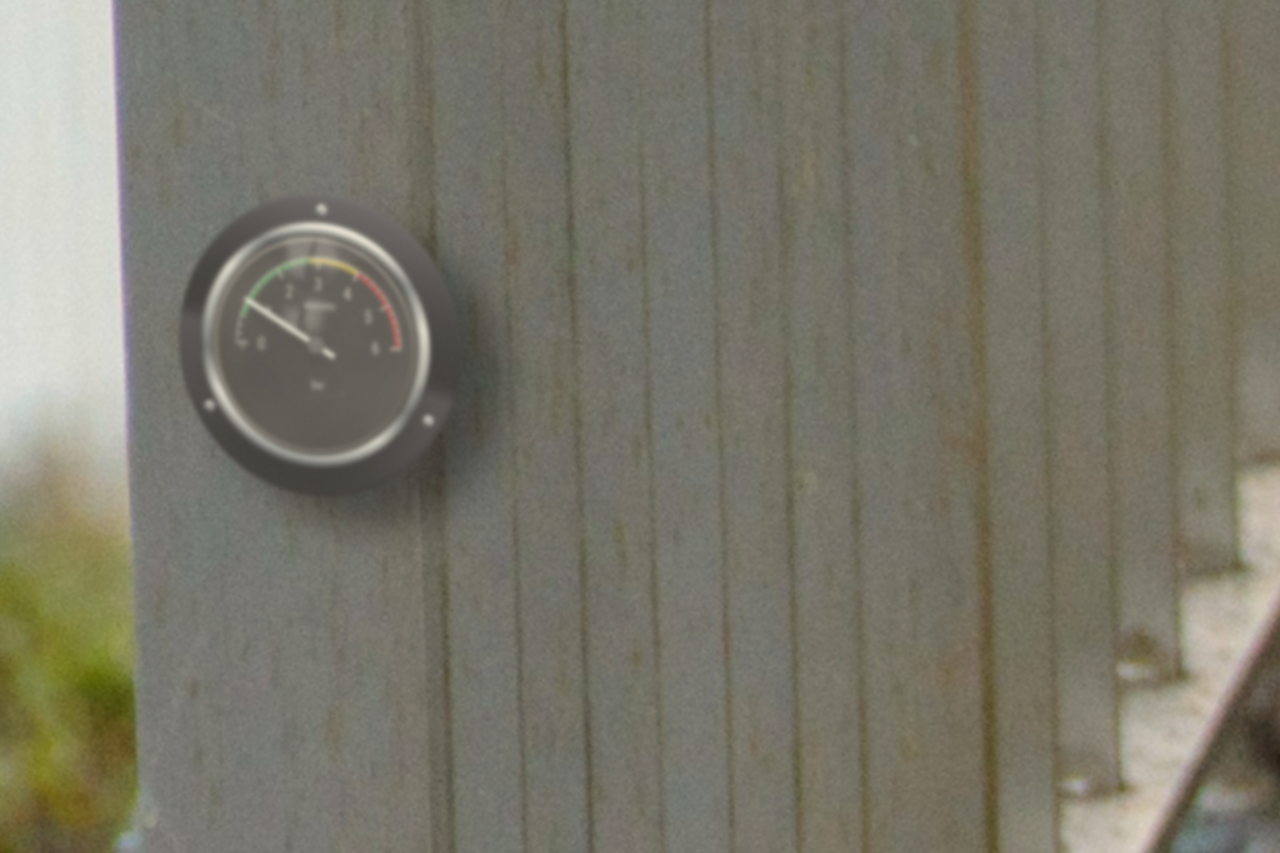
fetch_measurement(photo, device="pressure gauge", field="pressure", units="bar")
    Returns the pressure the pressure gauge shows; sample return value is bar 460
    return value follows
bar 1
